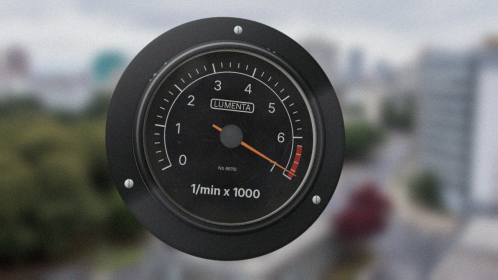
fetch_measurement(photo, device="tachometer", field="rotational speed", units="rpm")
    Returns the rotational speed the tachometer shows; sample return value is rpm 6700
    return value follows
rpm 6900
